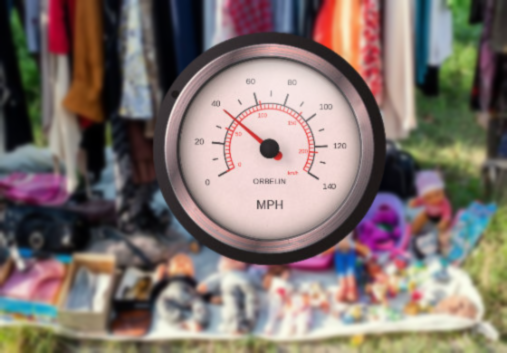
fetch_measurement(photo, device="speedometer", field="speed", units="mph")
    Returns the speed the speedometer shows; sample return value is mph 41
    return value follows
mph 40
